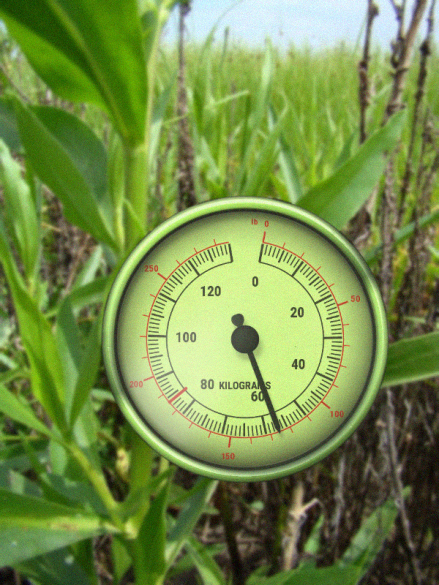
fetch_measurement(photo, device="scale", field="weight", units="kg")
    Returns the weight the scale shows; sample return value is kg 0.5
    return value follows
kg 57
